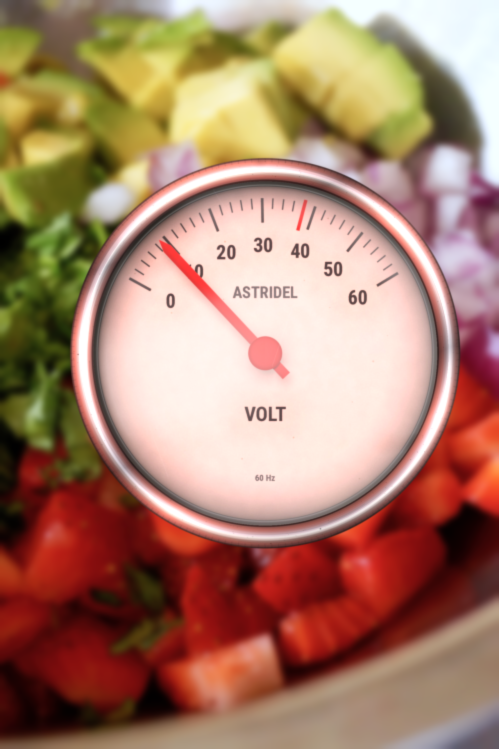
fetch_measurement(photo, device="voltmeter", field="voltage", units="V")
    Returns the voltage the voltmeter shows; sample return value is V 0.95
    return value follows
V 9
